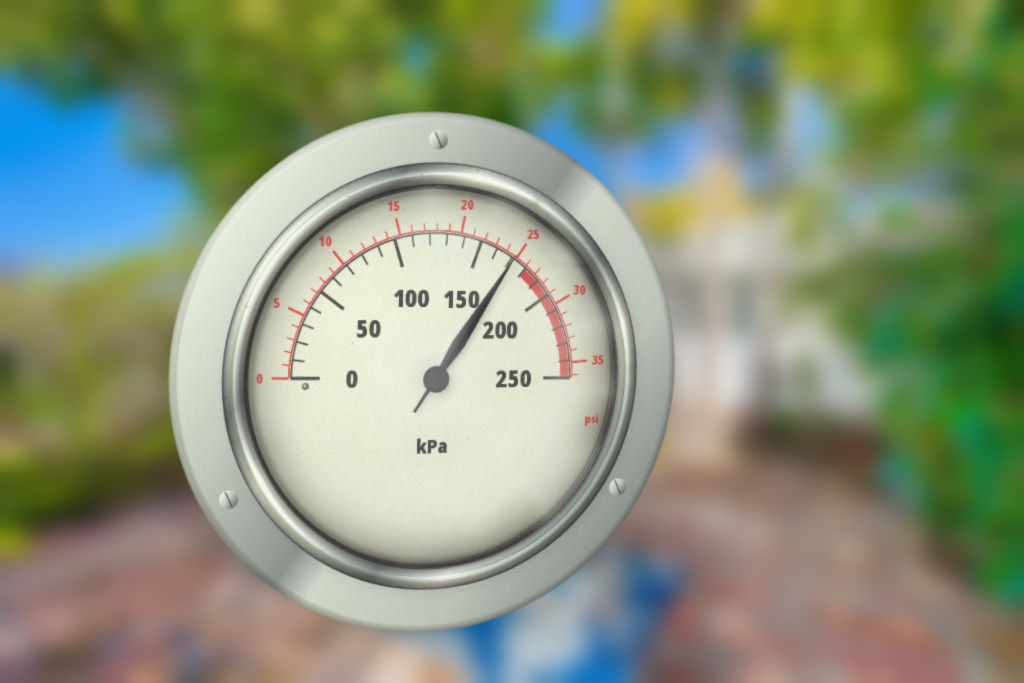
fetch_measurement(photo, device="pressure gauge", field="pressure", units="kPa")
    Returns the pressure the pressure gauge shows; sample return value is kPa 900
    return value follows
kPa 170
